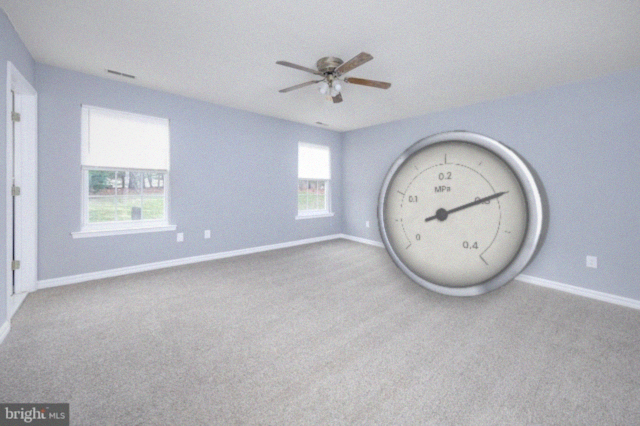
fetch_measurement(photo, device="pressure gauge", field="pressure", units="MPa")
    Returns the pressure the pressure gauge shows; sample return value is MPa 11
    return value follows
MPa 0.3
